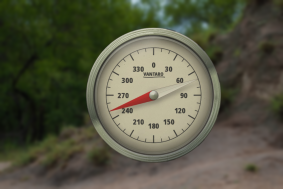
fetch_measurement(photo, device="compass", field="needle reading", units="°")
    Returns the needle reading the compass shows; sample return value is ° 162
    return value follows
° 250
